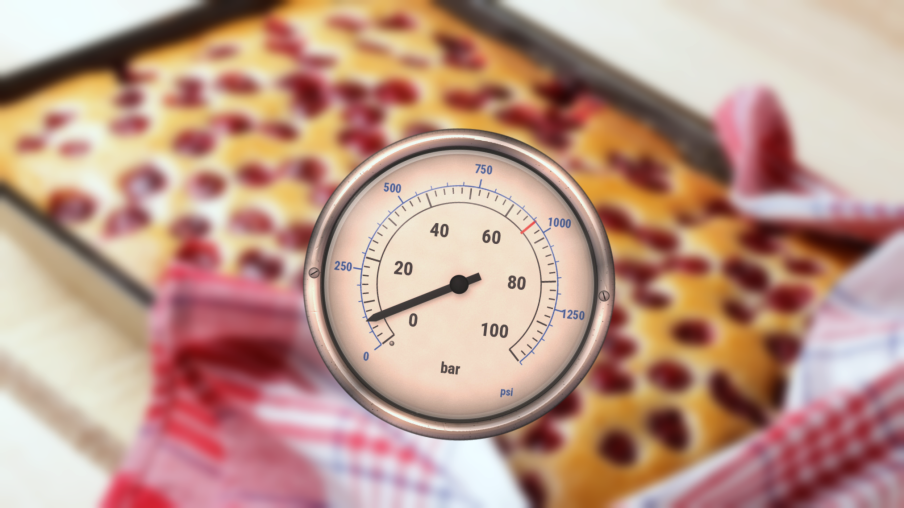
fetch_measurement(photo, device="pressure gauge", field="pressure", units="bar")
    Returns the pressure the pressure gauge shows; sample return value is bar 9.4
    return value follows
bar 6
